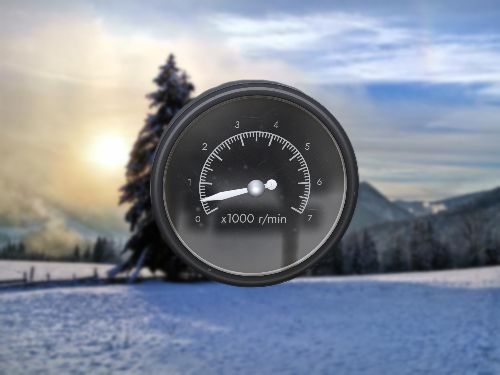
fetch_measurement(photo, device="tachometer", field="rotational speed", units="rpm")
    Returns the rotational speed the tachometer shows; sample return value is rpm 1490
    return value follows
rpm 500
